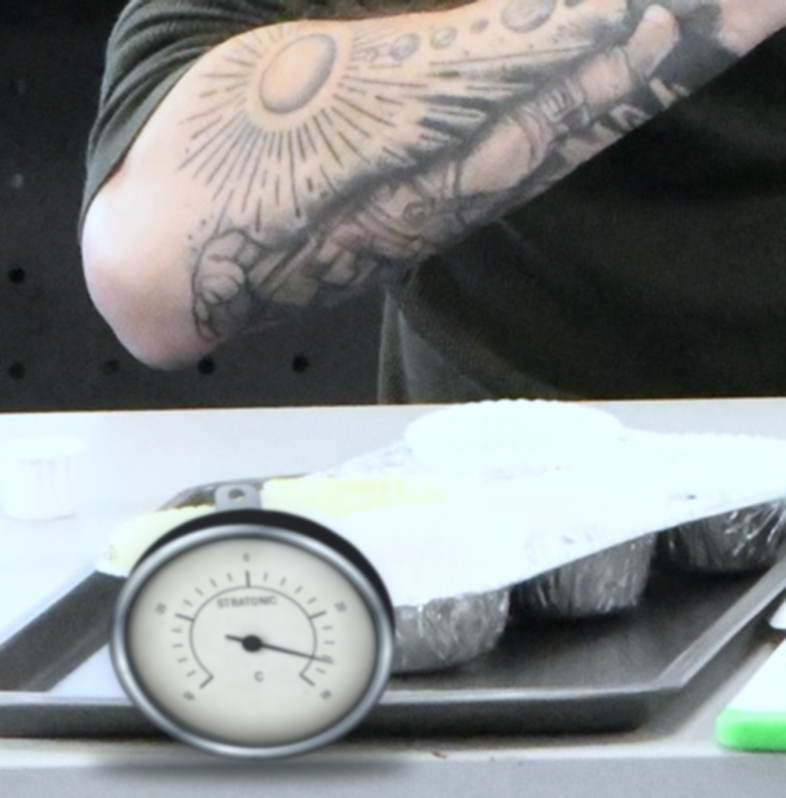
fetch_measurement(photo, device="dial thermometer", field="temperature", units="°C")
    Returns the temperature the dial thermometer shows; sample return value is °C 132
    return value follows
°C 32
